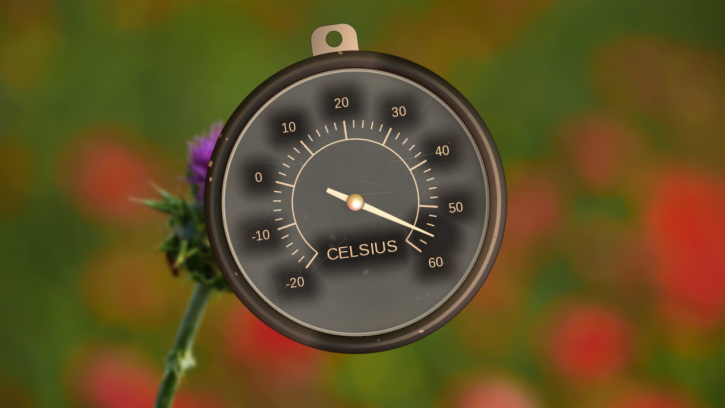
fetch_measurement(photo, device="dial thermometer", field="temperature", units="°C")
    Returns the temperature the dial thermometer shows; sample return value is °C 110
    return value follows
°C 56
